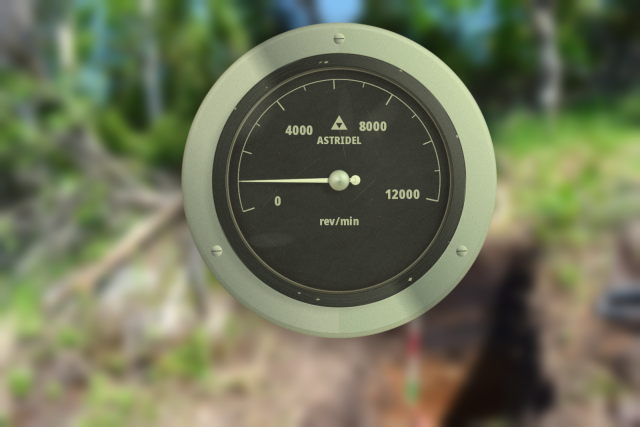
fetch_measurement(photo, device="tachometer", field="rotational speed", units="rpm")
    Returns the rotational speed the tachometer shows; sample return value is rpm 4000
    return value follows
rpm 1000
